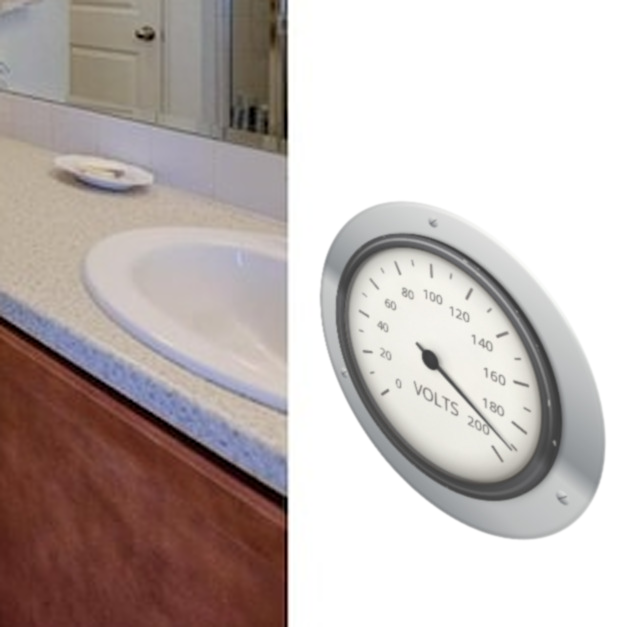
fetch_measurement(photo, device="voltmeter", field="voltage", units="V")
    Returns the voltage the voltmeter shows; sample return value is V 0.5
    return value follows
V 190
